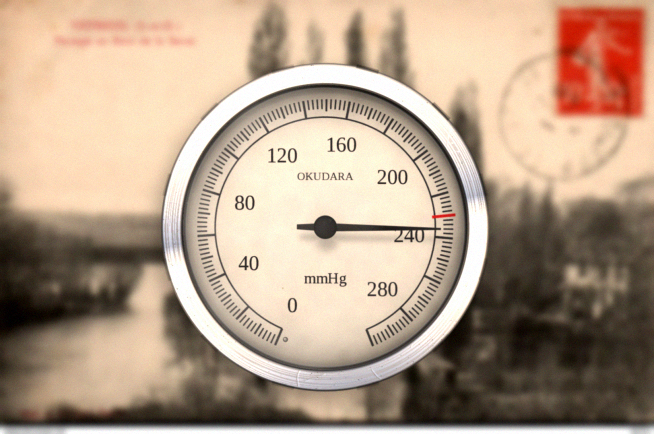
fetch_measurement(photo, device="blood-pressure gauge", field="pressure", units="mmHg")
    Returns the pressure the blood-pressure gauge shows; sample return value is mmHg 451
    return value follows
mmHg 236
